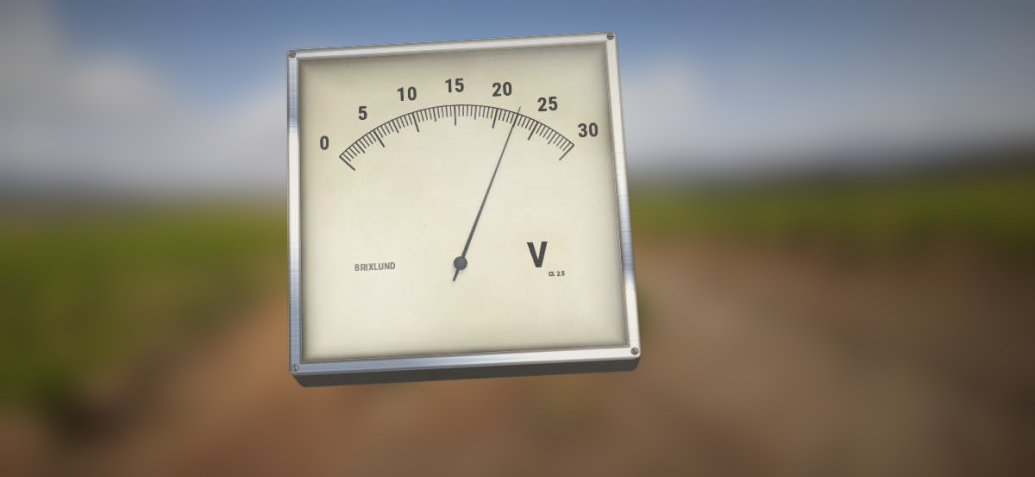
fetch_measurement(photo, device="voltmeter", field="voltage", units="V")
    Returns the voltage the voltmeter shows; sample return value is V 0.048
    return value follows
V 22.5
